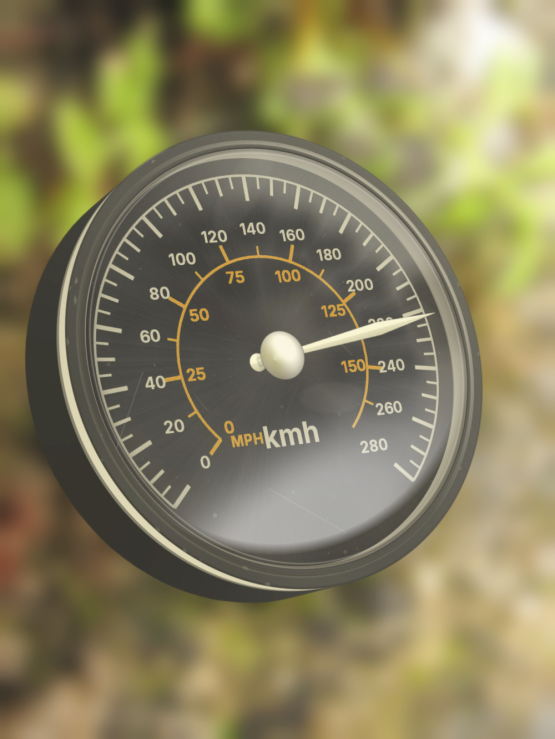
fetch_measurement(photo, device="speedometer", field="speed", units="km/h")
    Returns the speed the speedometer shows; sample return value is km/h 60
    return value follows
km/h 222.5
